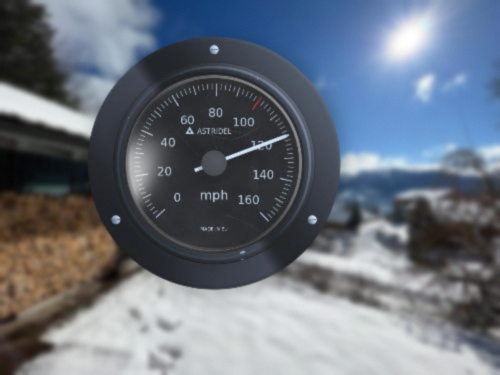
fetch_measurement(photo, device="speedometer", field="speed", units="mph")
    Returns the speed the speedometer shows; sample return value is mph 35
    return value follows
mph 120
